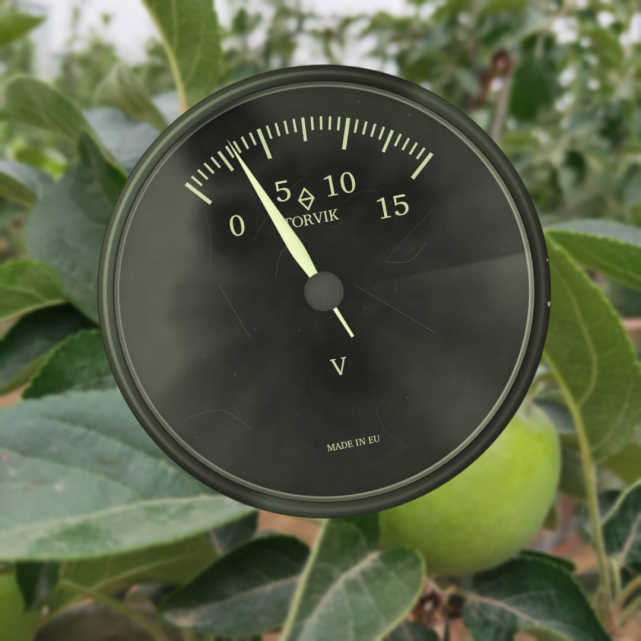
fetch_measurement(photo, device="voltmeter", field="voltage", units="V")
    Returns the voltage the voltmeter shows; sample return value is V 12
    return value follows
V 3.25
